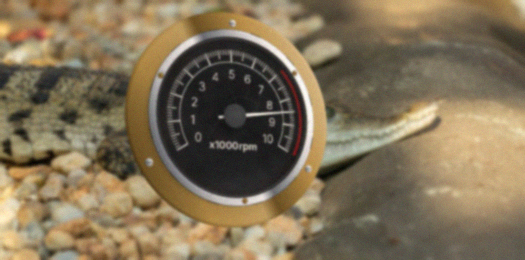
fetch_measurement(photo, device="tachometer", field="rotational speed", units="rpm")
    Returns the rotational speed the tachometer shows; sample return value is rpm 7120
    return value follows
rpm 8500
